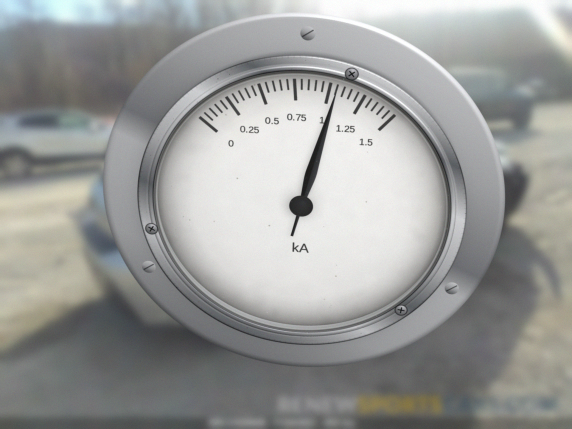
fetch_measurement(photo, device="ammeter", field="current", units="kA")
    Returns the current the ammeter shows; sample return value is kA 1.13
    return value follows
kA 1.05
